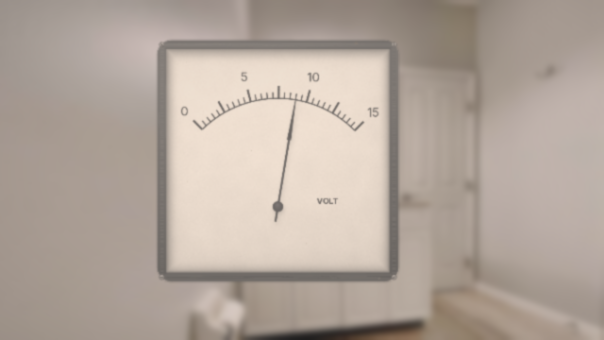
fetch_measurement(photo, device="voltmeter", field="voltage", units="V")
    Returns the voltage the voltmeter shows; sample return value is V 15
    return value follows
V 9
